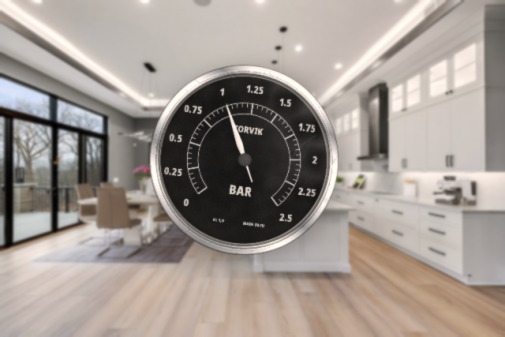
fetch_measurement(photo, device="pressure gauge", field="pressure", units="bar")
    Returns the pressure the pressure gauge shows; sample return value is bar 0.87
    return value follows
bar 1
